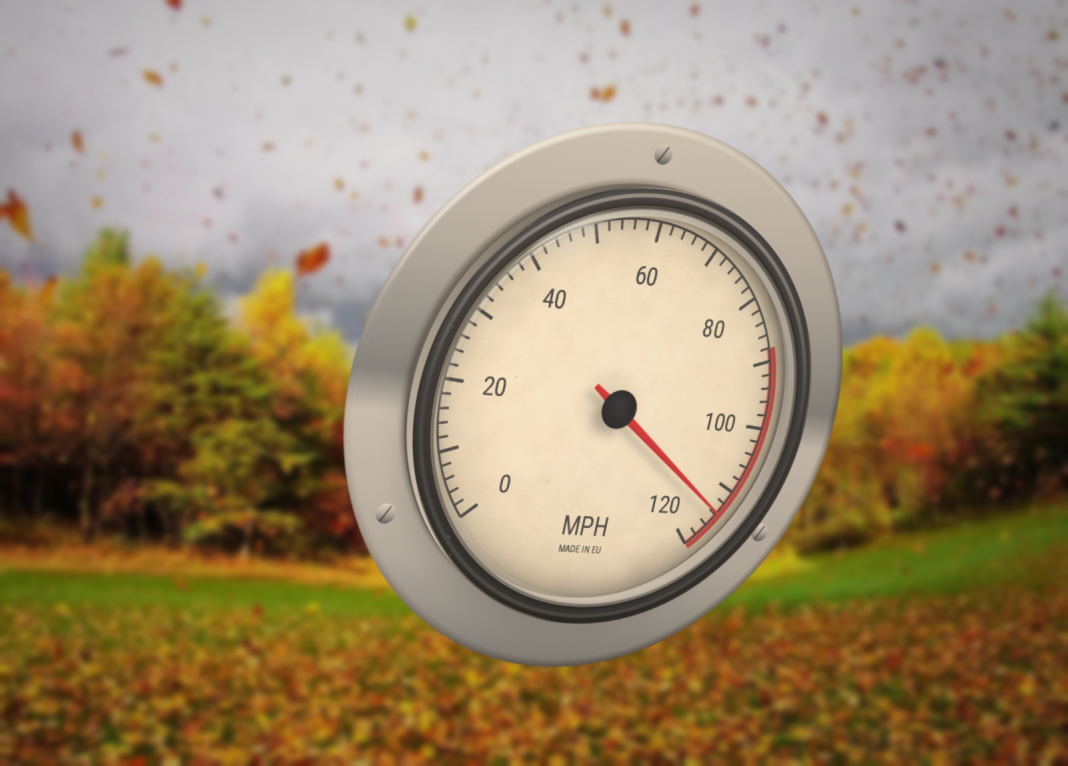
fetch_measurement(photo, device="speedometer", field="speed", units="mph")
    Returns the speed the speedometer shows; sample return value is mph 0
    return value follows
mph 114
